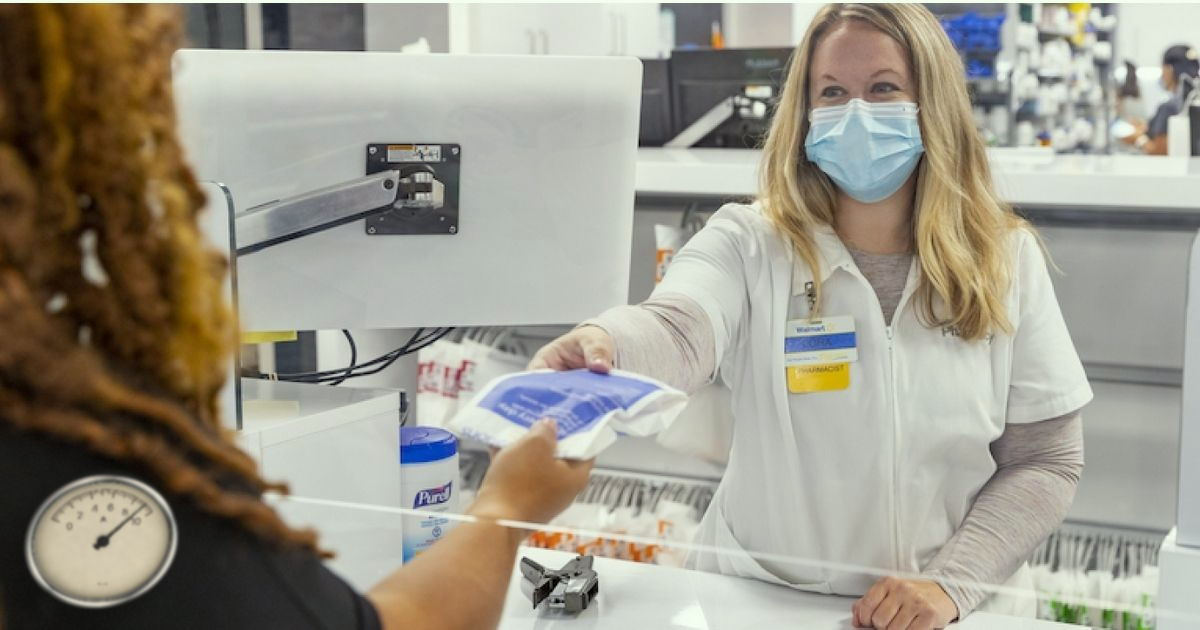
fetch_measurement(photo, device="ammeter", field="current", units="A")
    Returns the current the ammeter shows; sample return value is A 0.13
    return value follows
A 9
